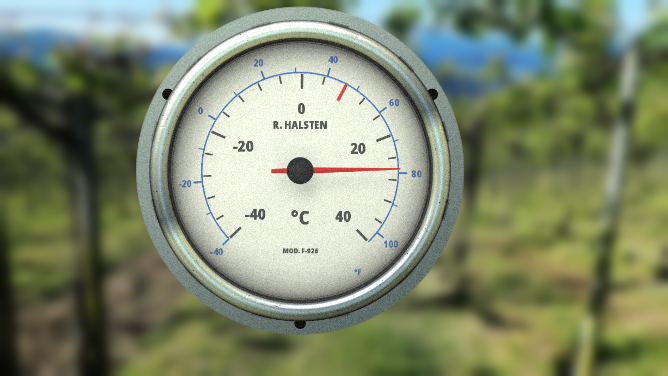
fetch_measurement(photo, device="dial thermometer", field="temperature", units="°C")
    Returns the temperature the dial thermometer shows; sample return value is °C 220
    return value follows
°C 26
